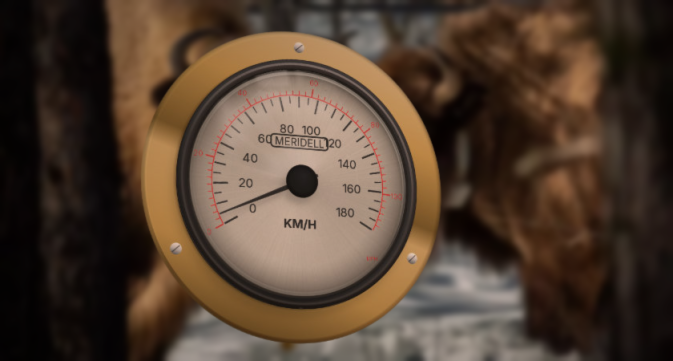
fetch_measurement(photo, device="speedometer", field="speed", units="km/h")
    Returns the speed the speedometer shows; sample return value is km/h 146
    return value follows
km/h 5
